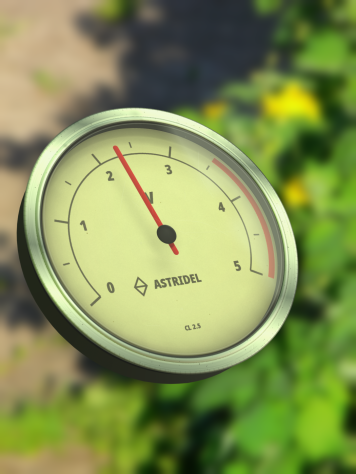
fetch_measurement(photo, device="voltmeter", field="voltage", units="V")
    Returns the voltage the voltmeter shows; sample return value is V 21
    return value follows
V 2.25
